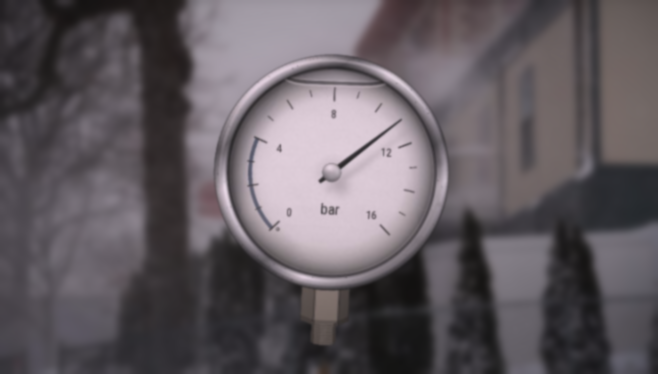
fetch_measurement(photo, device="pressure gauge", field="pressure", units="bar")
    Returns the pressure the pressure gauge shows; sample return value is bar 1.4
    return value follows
bar 11
